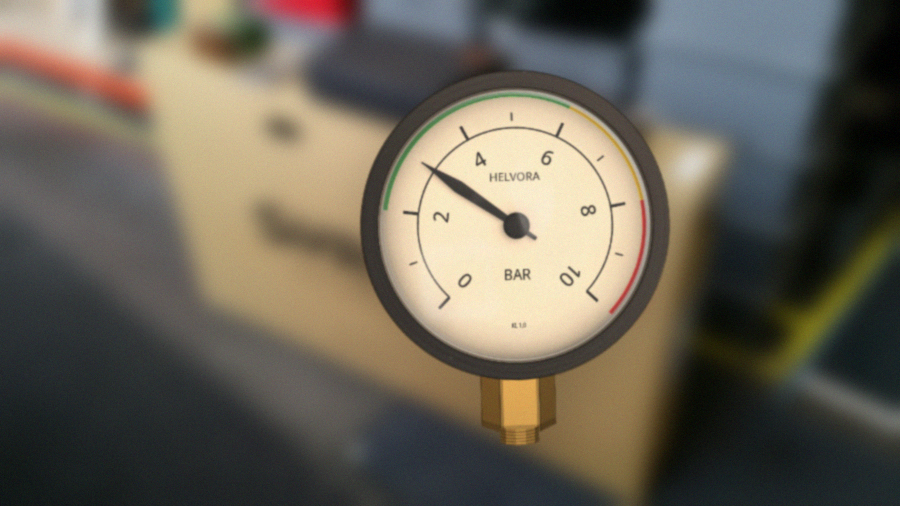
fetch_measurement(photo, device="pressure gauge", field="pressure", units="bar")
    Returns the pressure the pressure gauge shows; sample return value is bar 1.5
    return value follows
bar 3
